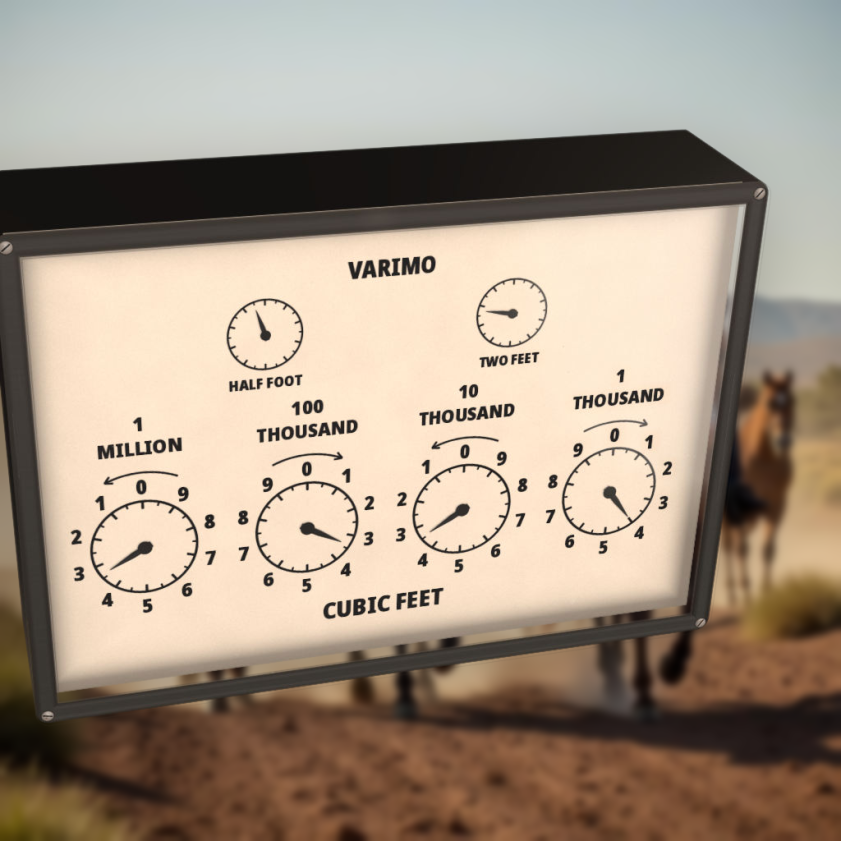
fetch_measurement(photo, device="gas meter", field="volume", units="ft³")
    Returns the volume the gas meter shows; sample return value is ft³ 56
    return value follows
ft³ 333400
